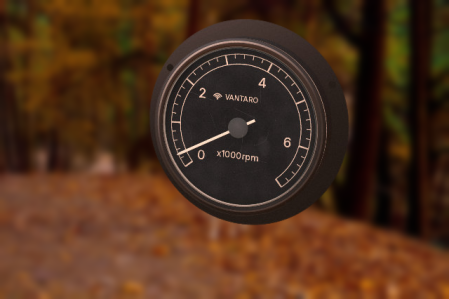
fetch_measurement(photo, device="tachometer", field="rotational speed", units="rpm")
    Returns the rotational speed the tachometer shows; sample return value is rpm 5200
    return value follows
rpm 300
